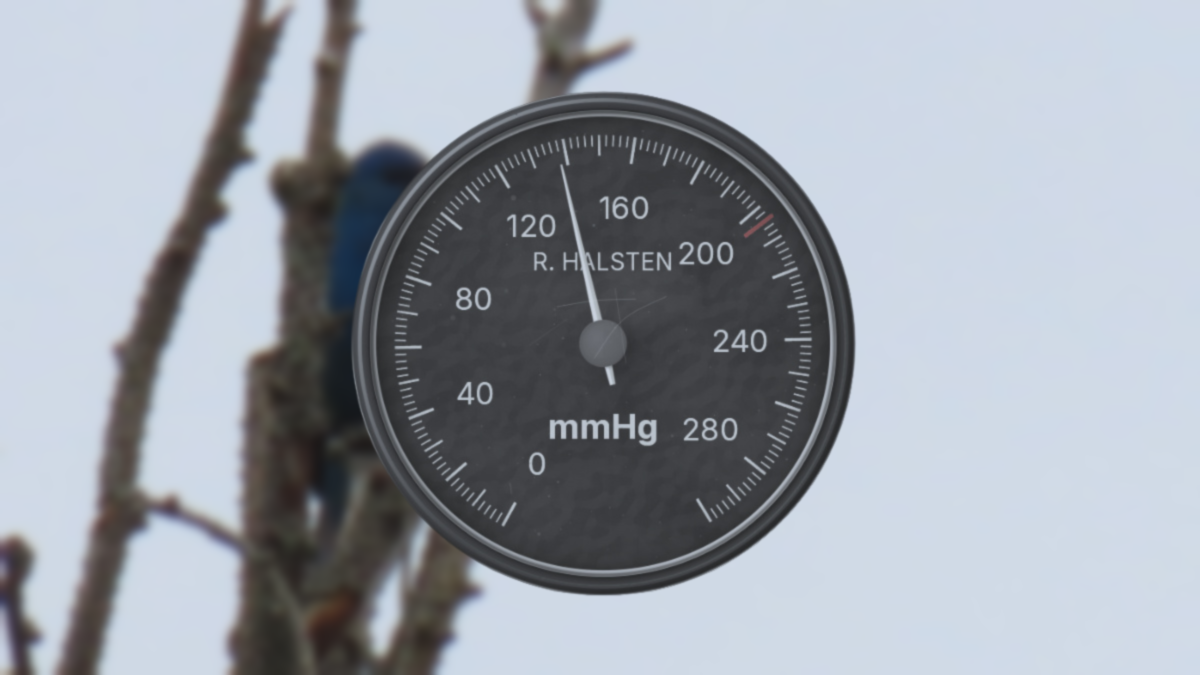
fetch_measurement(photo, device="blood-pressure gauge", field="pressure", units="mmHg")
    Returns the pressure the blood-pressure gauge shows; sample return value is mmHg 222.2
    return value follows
mmHg 138
